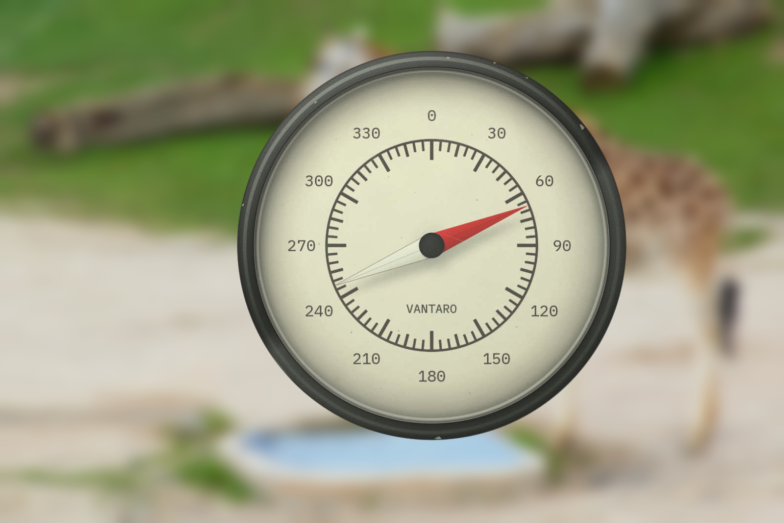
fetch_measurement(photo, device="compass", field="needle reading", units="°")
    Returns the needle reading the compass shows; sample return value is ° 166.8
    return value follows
° 67.5
